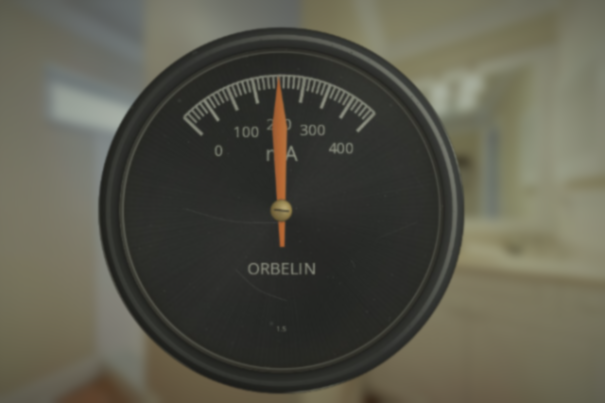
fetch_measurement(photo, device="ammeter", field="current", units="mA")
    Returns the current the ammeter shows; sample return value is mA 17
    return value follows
mA 200
